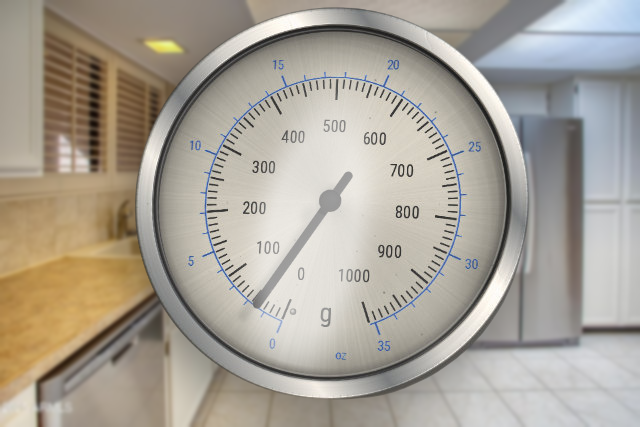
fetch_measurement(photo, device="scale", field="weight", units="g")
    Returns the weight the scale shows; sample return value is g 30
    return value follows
g 40
